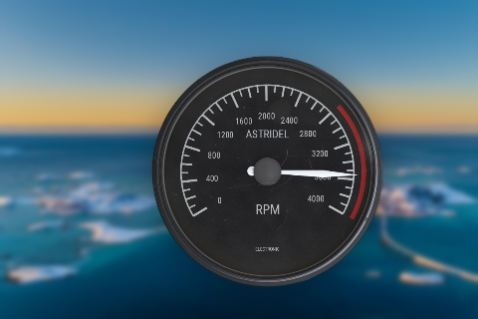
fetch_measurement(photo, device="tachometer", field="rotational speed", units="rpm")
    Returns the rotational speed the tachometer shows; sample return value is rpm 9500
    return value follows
rpm 3550
